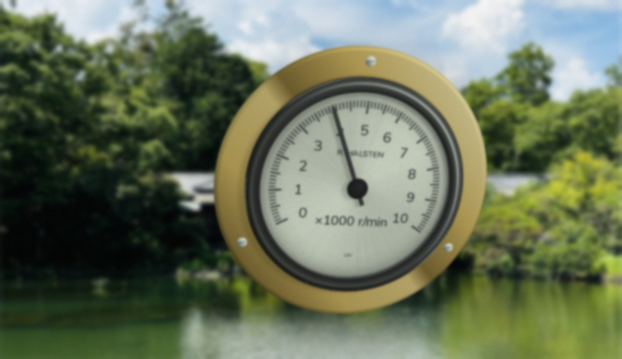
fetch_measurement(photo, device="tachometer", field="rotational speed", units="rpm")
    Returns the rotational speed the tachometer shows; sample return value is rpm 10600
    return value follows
rpm 4000
